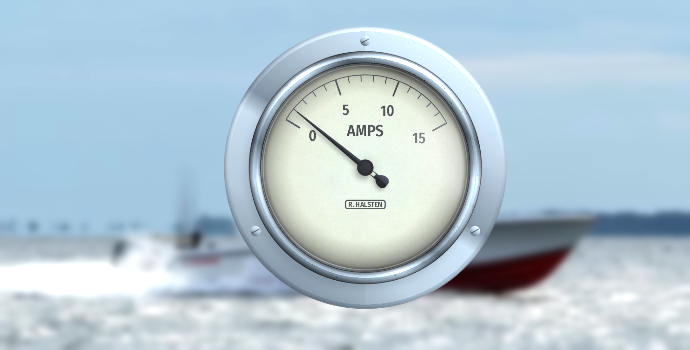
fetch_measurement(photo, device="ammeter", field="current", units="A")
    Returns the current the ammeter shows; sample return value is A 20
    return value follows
A 1
